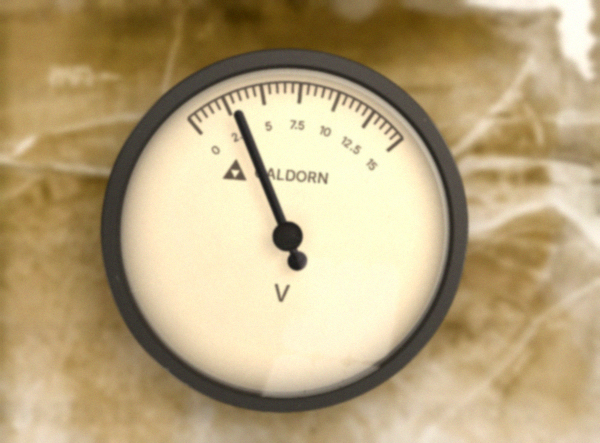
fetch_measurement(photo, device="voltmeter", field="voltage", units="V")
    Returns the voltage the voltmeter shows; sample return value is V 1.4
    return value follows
V 3
